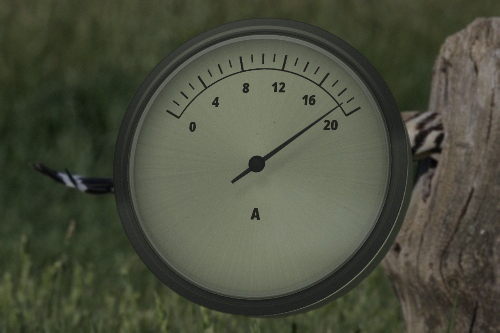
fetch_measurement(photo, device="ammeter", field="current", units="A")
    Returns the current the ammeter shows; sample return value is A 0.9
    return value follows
A 19
